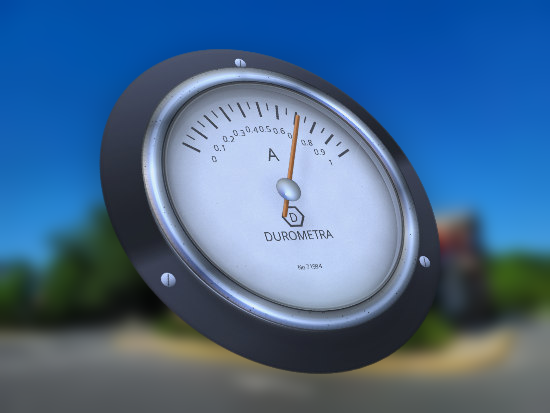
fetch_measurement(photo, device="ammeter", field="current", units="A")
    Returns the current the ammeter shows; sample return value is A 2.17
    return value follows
A 0.7
